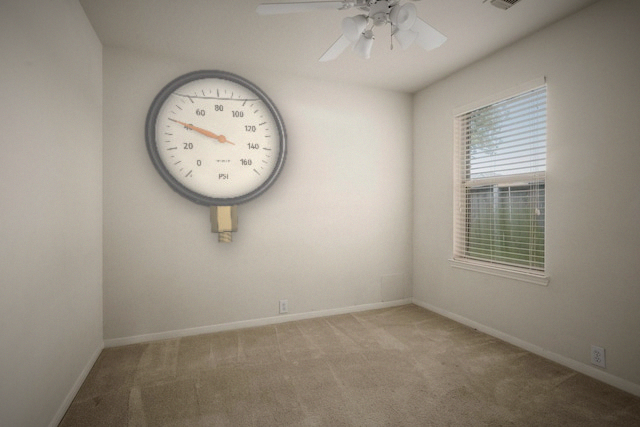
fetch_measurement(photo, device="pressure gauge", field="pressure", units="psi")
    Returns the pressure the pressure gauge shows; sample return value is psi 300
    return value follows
psi 40
